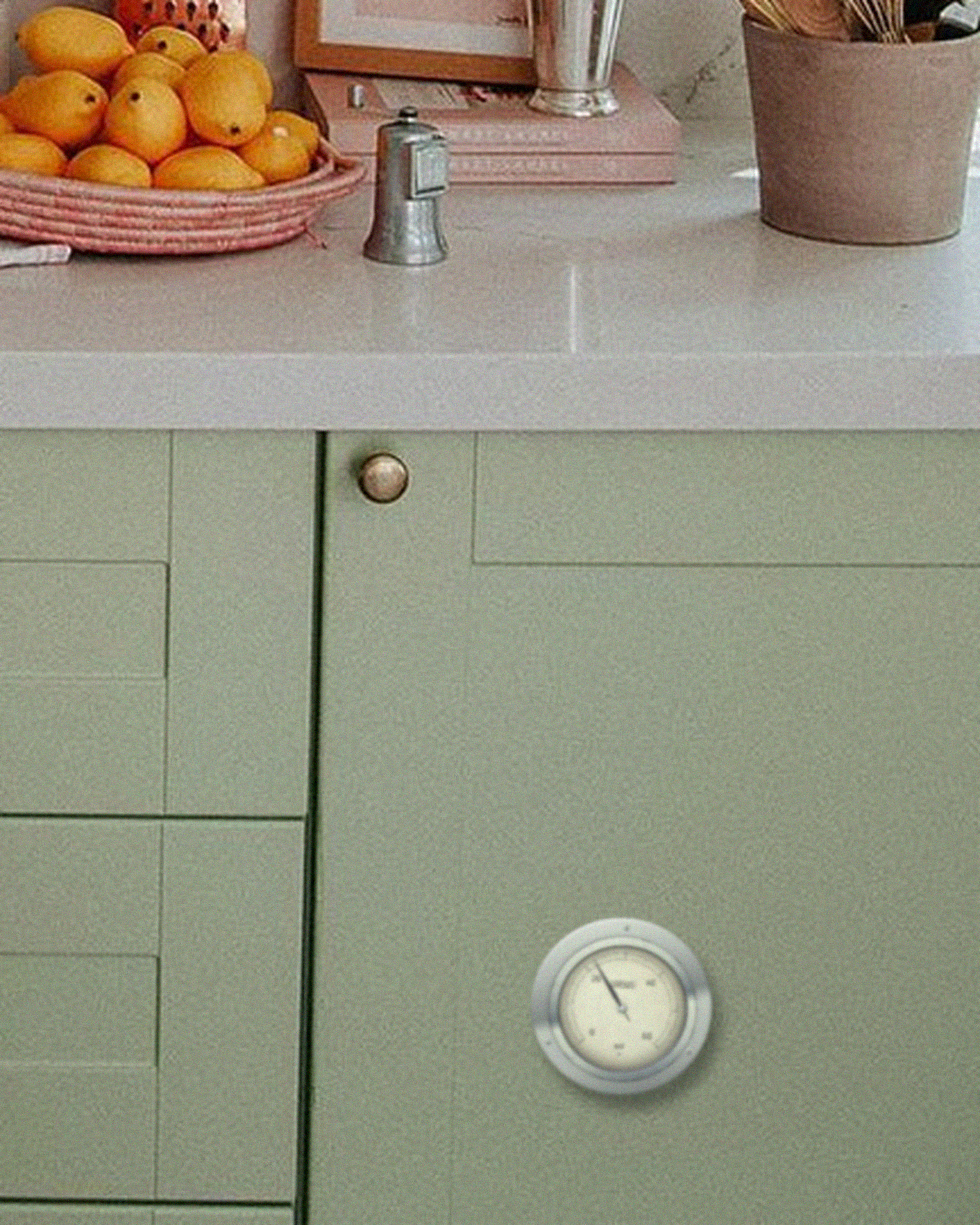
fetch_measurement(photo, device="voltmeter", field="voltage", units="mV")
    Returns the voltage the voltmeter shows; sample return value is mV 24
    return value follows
mV 22.5
